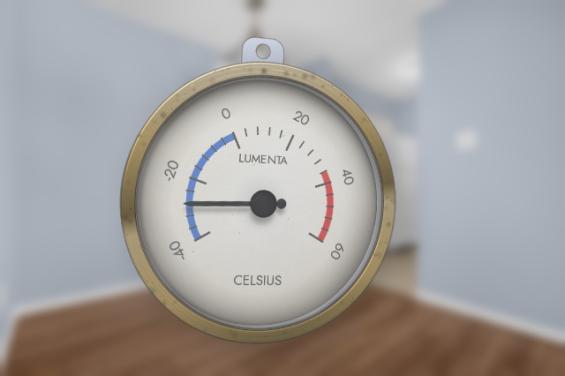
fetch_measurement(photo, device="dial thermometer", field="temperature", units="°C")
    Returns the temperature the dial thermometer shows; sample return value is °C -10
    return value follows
°C -28
